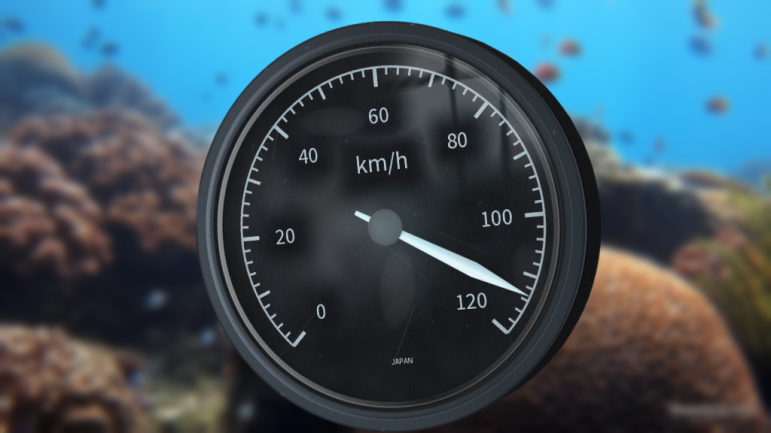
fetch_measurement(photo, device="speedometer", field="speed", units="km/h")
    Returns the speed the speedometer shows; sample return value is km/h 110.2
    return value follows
km/h 113
